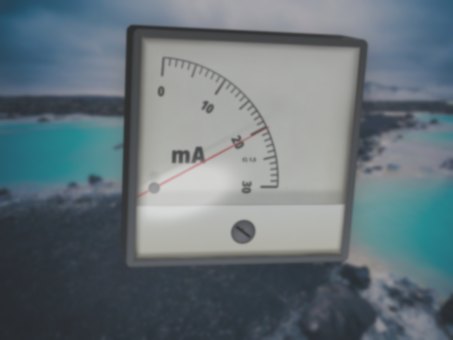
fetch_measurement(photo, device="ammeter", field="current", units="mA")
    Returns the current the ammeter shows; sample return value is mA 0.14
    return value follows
mA 20
